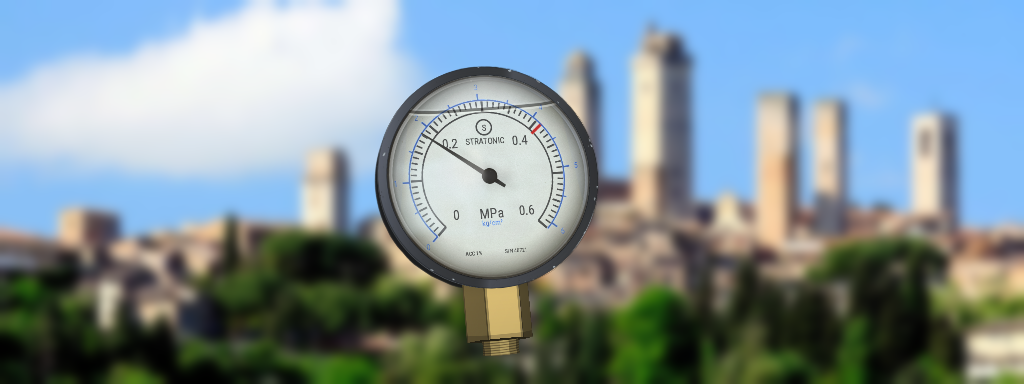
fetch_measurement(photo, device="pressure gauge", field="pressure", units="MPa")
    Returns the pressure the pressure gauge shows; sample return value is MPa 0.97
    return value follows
MPa 0.18
